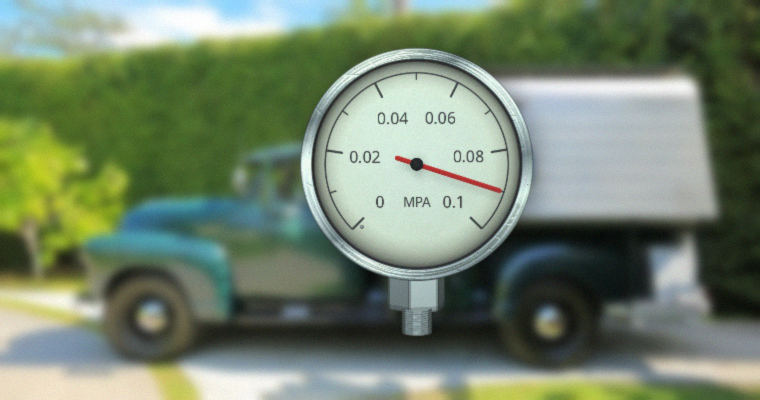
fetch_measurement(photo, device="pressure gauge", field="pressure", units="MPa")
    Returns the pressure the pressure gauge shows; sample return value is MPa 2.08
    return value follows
MPa 0.09
